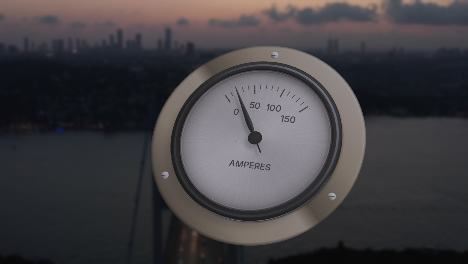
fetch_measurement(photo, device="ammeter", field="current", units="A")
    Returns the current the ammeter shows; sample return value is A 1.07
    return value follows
A 20
